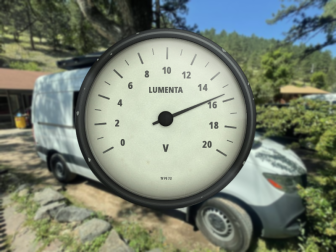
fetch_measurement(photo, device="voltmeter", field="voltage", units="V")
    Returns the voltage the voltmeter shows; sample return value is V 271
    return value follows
V 15.5
